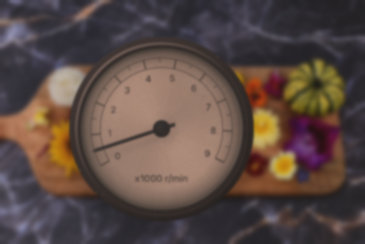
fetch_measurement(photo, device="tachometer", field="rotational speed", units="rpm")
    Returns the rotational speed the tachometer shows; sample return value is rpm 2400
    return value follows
rpm 500
